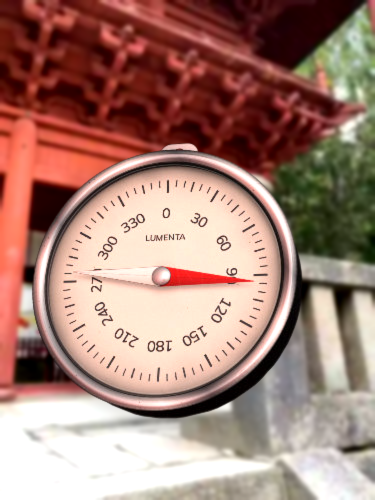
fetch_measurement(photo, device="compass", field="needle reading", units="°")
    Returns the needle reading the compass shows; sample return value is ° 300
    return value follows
° 95
